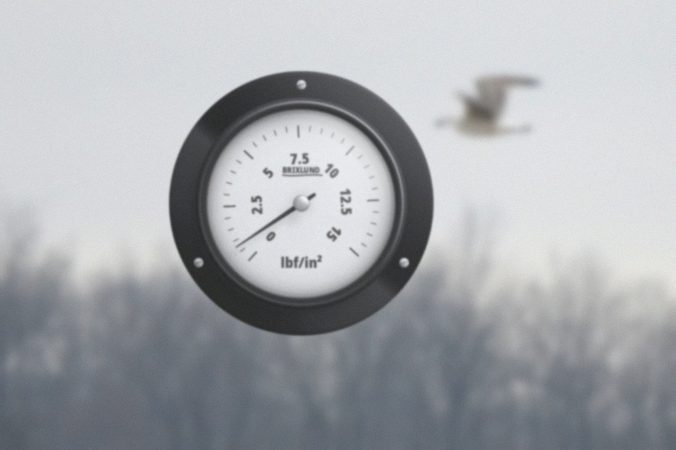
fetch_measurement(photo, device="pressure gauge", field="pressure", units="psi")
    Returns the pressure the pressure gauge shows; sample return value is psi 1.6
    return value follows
psi 0.75
